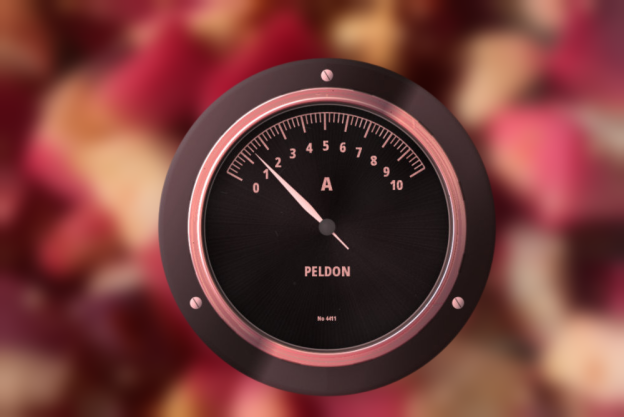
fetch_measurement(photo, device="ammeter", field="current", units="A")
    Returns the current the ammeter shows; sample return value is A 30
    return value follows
A 1.4
